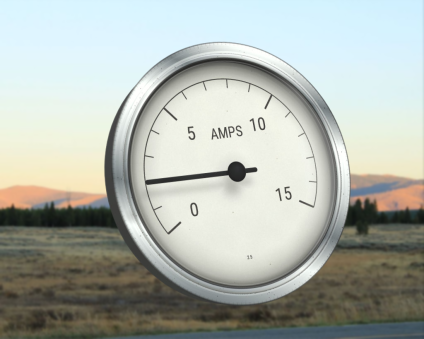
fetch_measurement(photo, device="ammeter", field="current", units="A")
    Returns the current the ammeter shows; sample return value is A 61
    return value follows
A 2
